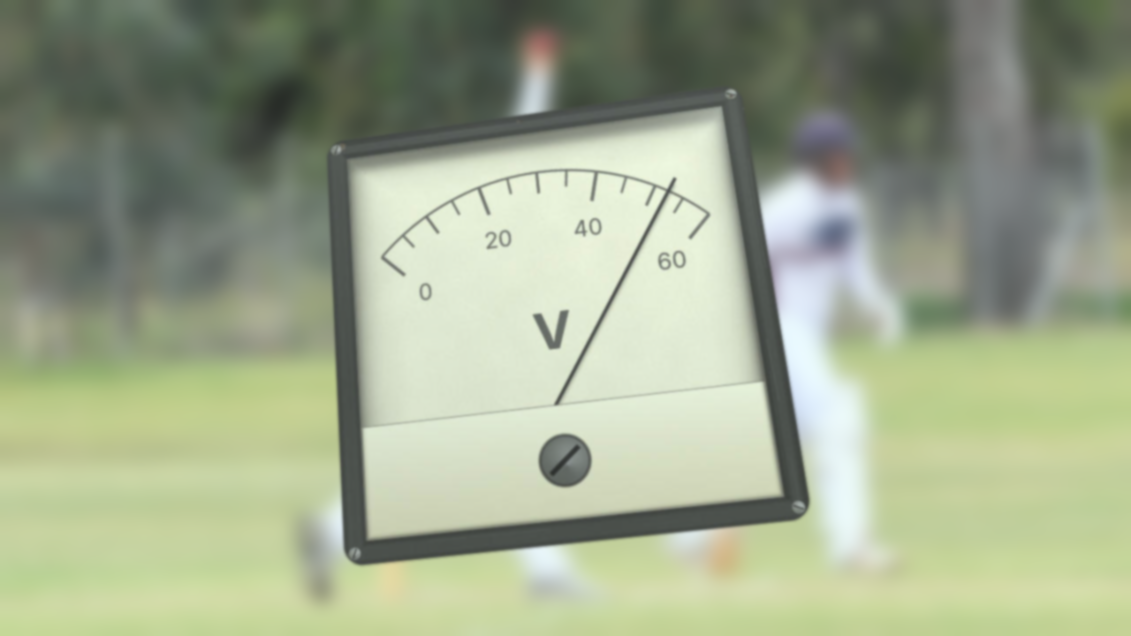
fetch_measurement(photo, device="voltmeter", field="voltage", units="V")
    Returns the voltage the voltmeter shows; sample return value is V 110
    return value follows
V 52.5
